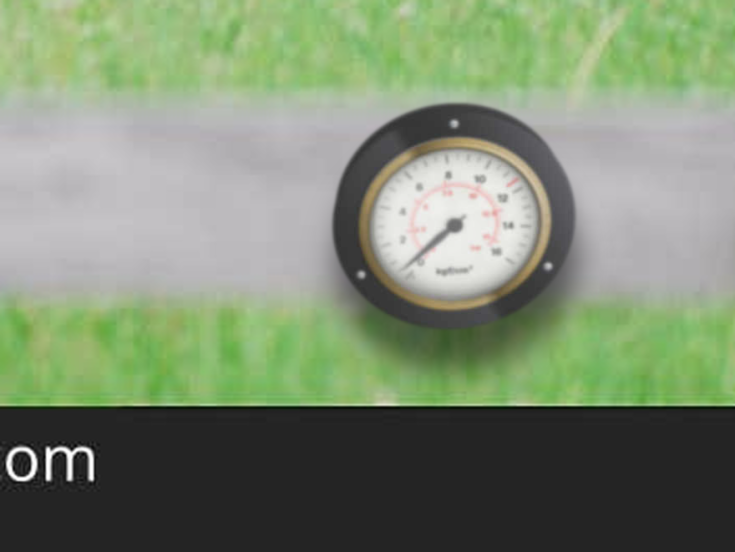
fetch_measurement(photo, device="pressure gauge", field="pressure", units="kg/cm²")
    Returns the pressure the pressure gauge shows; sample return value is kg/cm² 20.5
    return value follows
kg/cm² 0.5
